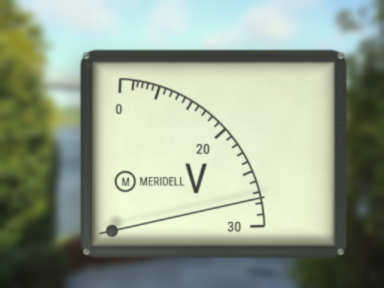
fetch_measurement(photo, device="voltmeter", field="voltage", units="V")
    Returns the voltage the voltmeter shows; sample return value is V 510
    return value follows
V 27.5
